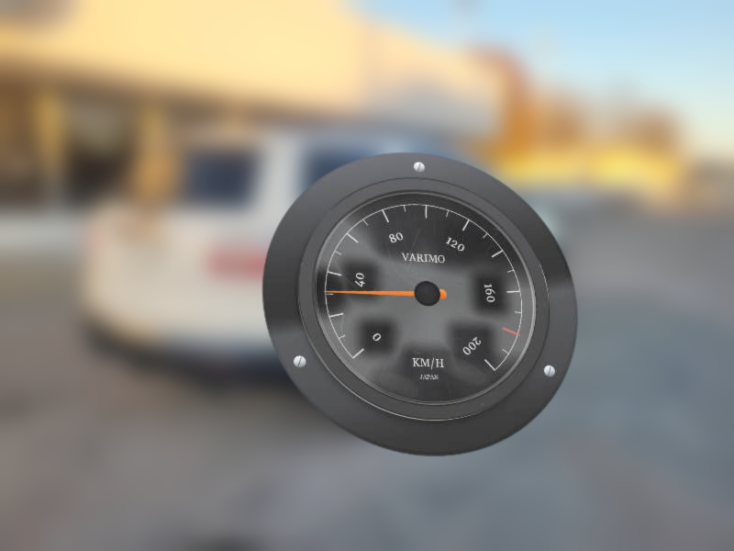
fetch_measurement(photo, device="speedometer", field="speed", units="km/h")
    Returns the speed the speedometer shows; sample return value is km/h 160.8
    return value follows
km/h 30
